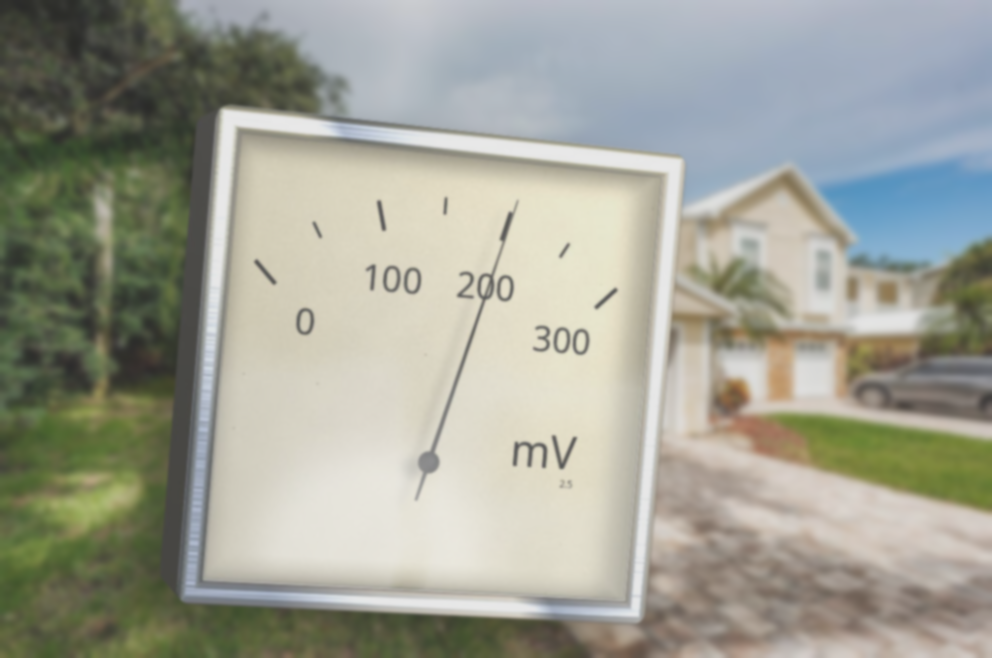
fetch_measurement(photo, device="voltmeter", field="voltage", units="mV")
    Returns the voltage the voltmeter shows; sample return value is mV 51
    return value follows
mV 200
